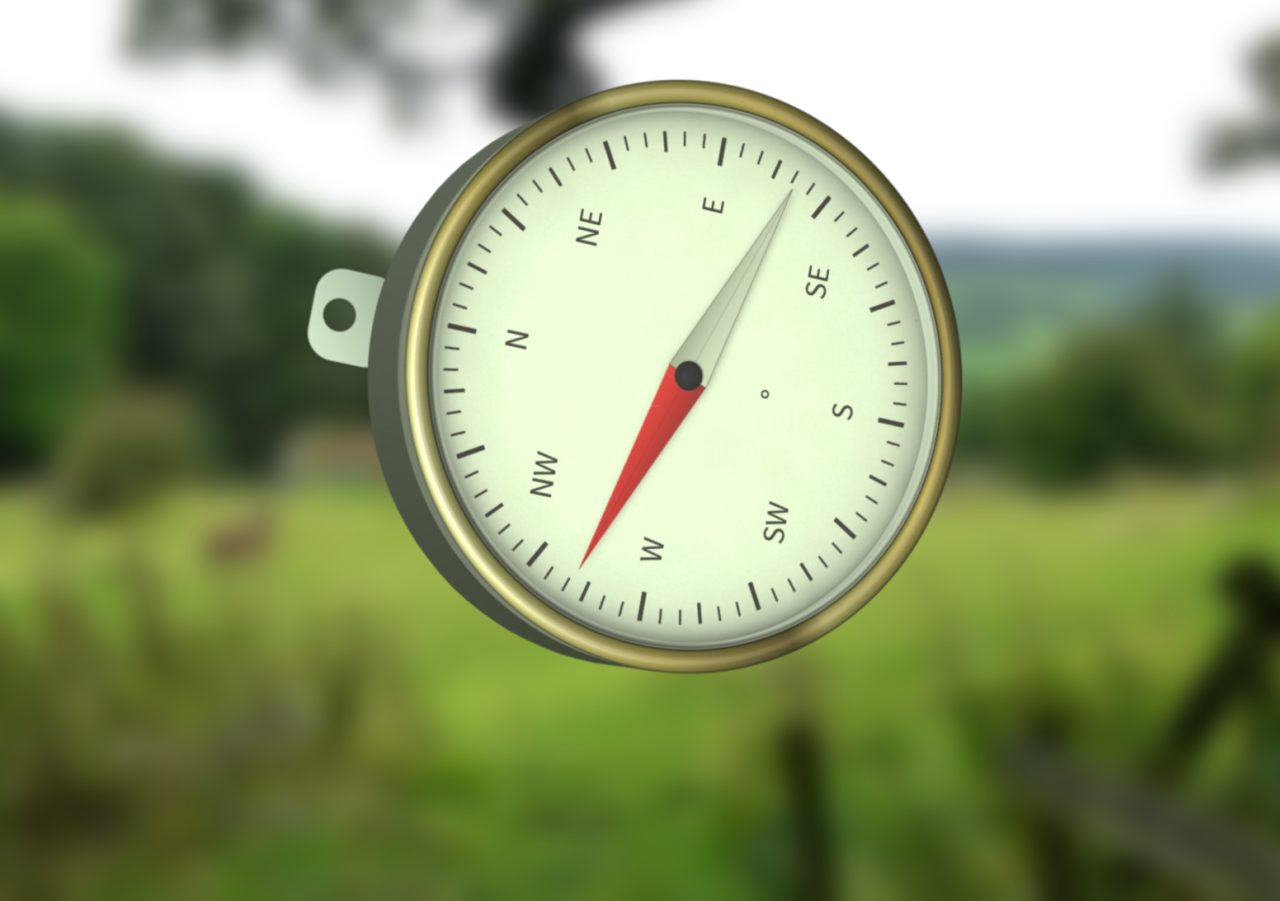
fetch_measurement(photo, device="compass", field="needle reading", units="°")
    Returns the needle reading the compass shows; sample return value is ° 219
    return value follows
° 290
